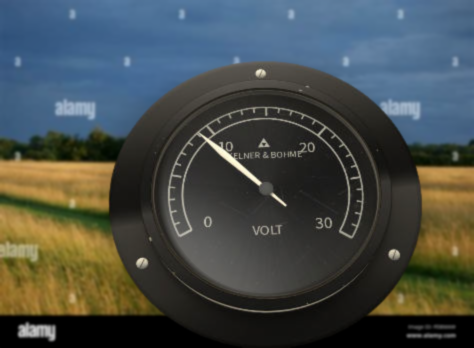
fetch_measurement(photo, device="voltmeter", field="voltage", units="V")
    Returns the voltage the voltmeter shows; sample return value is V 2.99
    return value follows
V 9
